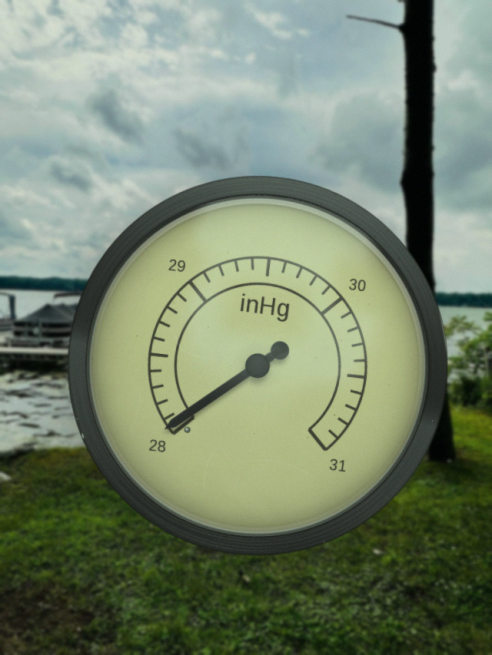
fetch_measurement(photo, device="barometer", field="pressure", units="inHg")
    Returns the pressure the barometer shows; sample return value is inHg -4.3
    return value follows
inHg 28.05
